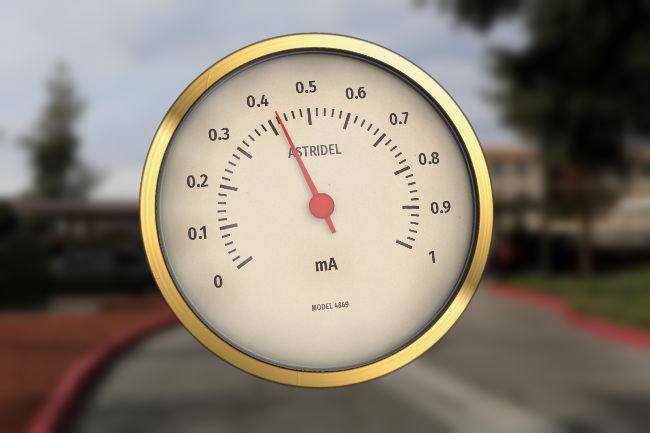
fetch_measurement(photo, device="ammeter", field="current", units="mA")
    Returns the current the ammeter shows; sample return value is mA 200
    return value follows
mA 0.42
